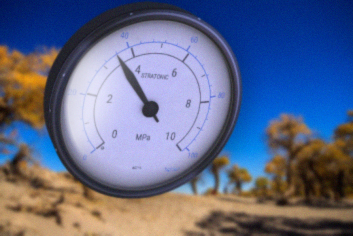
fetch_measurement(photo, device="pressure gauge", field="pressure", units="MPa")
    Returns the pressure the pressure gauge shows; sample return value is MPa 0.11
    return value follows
MPa 3.5
